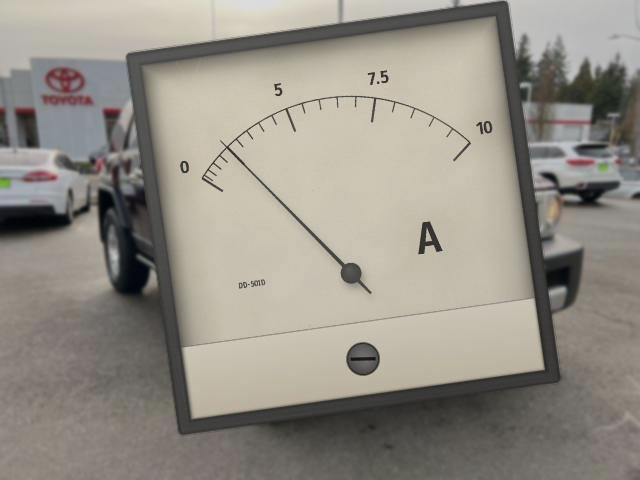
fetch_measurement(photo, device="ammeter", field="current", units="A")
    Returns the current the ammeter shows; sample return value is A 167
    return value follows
A 2.5
